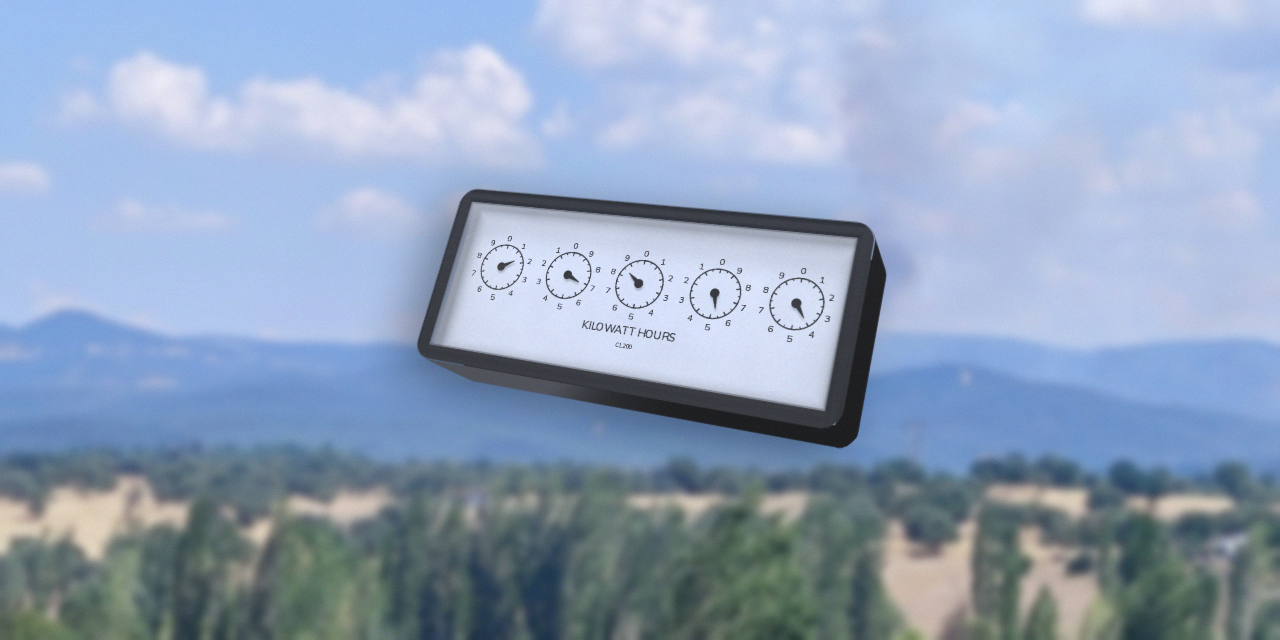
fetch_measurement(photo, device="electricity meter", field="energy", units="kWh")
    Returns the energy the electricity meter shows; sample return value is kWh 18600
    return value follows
kWh 16854
